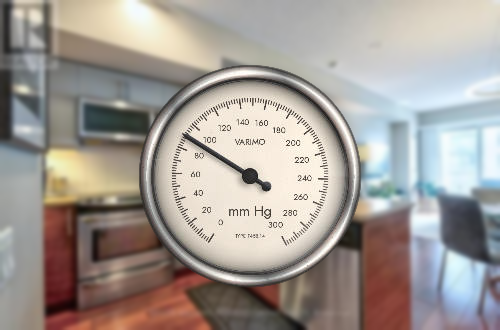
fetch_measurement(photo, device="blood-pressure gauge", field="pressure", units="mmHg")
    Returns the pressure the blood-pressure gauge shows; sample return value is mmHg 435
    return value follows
mmHg 90
